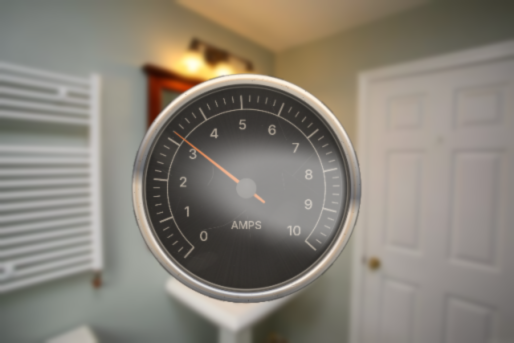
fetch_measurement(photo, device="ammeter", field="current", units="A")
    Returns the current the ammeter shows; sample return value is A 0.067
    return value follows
A 3.2
